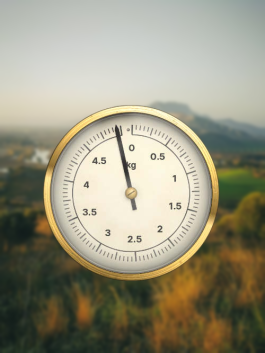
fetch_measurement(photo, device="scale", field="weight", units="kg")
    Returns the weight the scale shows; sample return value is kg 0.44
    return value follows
kg 4.95
